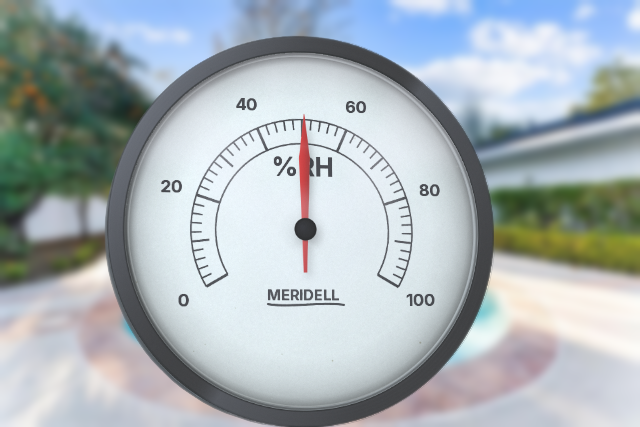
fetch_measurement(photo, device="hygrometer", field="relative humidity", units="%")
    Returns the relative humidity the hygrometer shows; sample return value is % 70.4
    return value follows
% 50
